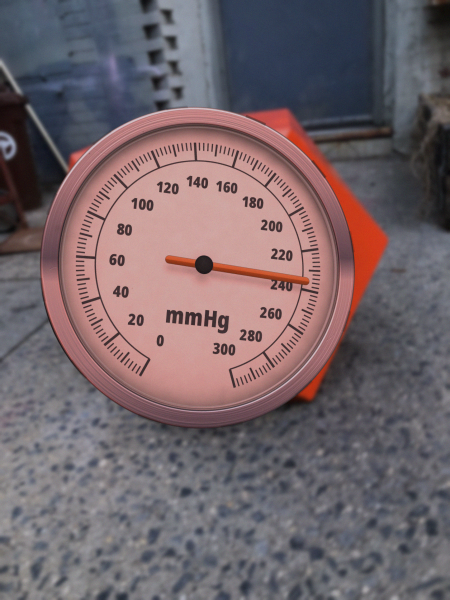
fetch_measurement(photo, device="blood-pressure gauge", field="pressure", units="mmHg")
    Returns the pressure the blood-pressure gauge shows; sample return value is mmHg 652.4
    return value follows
mmHg 236
